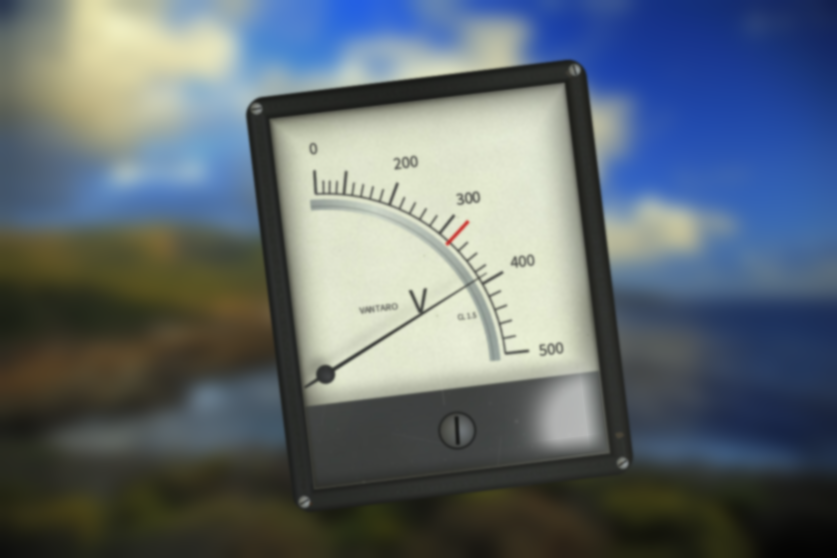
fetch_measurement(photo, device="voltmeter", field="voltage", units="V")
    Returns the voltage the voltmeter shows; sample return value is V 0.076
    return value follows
V 390
